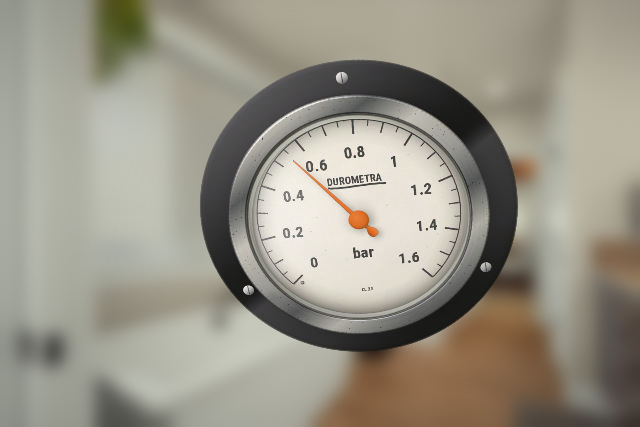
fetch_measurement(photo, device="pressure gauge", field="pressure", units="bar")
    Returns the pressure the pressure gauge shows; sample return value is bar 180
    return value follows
bar 0.55
